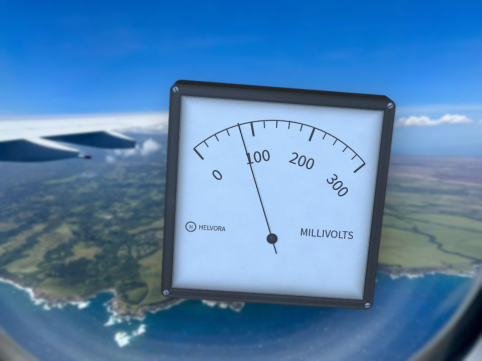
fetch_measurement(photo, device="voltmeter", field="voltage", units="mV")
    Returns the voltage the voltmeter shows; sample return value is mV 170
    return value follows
mV 80
